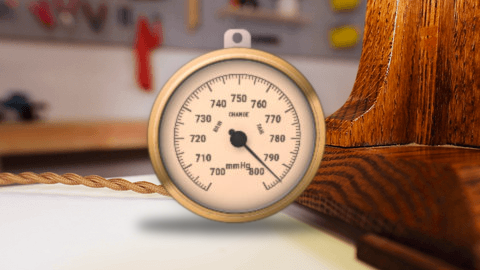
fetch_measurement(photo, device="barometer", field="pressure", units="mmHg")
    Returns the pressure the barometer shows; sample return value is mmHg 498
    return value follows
mmHg 795
